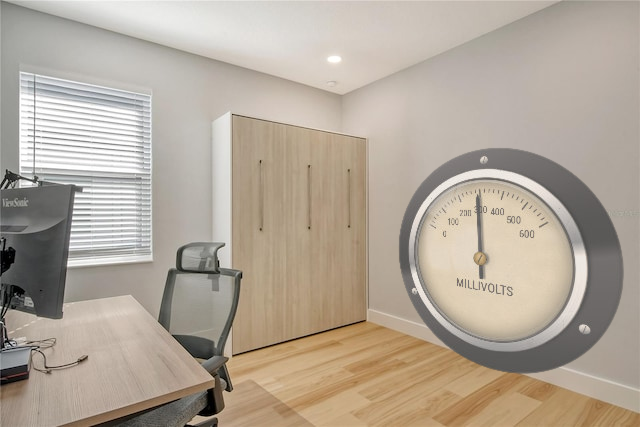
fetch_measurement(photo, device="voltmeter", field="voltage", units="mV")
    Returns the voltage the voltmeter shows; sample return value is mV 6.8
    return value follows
mV 300
